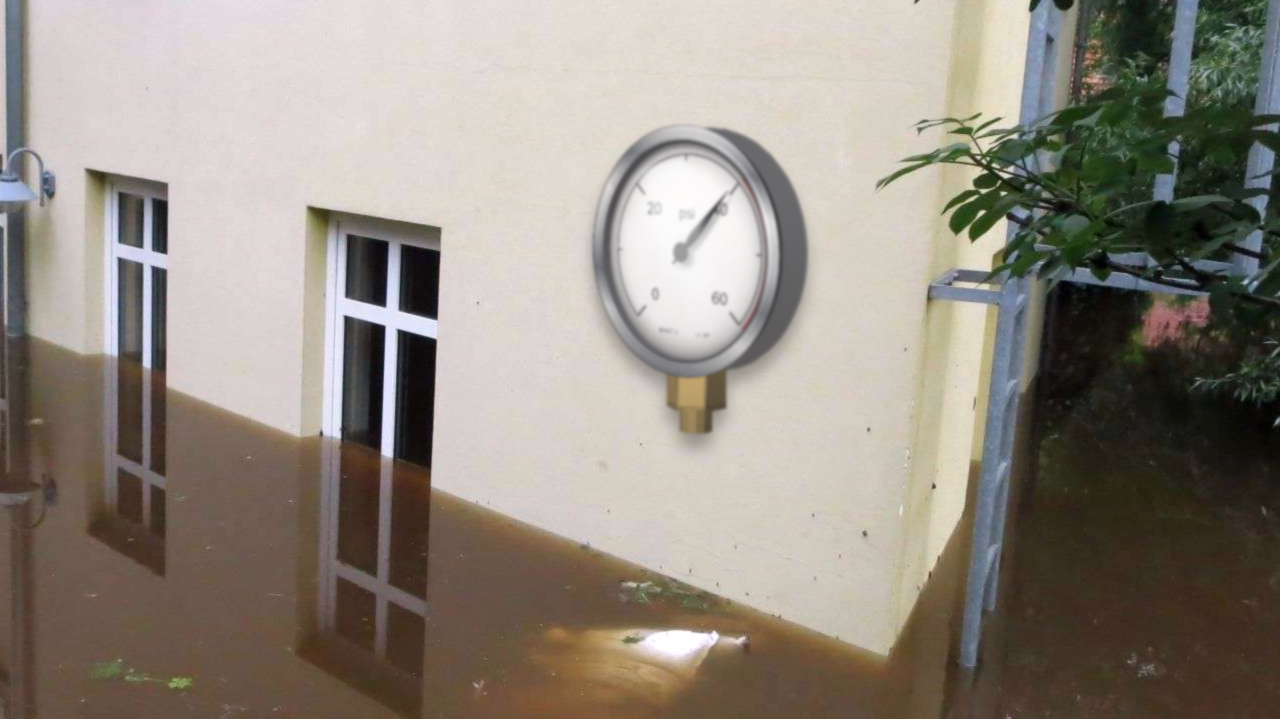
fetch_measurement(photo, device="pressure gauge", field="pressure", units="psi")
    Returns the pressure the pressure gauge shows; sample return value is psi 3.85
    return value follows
psi 40
